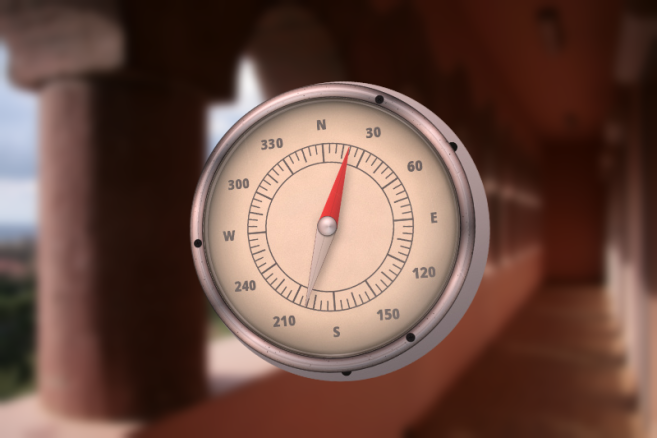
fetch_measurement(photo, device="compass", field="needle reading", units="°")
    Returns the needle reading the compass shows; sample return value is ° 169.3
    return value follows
° 20
